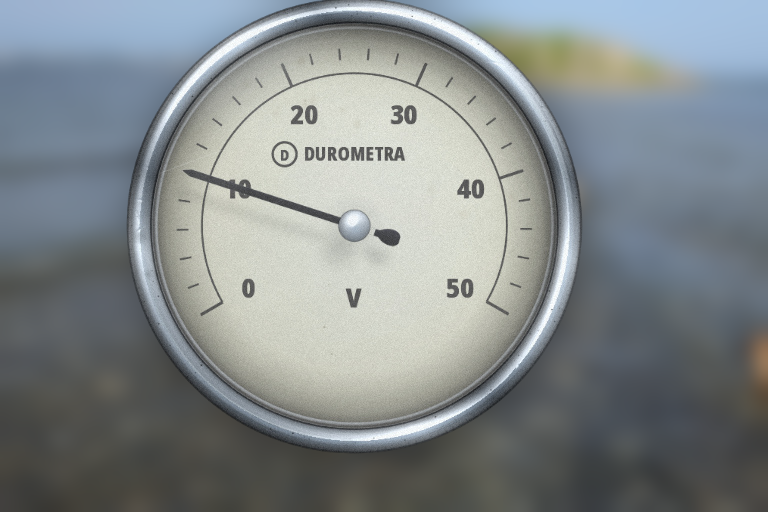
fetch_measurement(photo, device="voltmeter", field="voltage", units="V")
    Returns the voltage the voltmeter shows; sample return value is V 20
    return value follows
V 10
